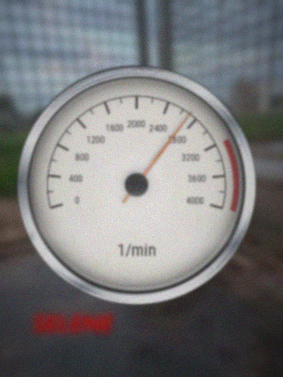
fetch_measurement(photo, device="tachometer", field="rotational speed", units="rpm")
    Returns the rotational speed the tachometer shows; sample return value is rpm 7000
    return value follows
rpm 2700
